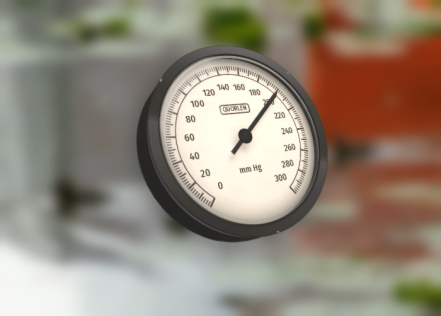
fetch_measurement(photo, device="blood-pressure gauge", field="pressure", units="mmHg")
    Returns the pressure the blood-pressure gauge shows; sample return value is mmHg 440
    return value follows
mmHg 200
